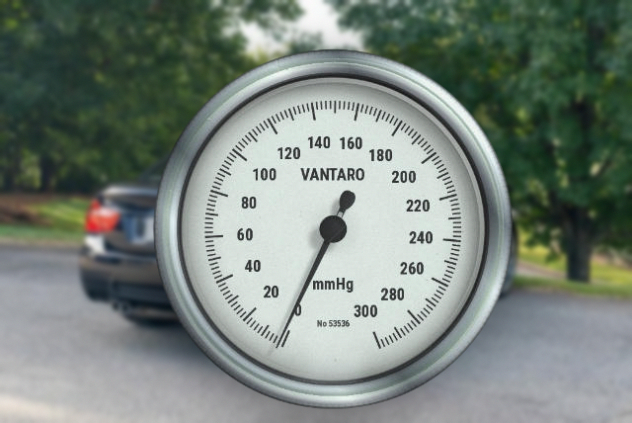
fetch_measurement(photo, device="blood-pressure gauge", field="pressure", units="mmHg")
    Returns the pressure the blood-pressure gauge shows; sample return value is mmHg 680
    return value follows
mmHg 2
